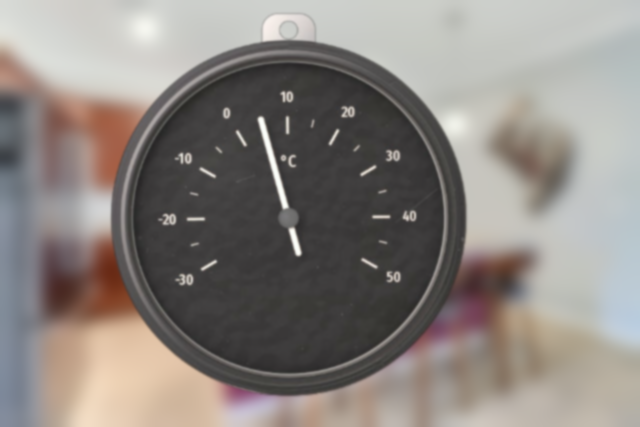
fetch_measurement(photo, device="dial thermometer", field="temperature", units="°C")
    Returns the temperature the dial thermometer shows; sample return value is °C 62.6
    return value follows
°C 5
